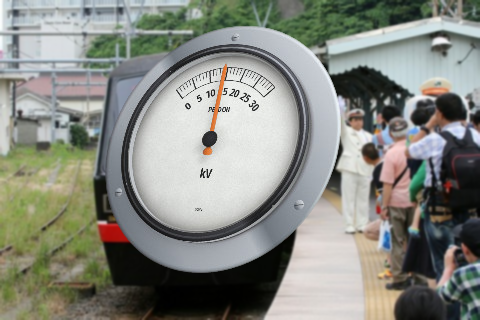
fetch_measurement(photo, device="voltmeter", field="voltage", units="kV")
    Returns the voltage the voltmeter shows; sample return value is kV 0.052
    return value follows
kV 15
